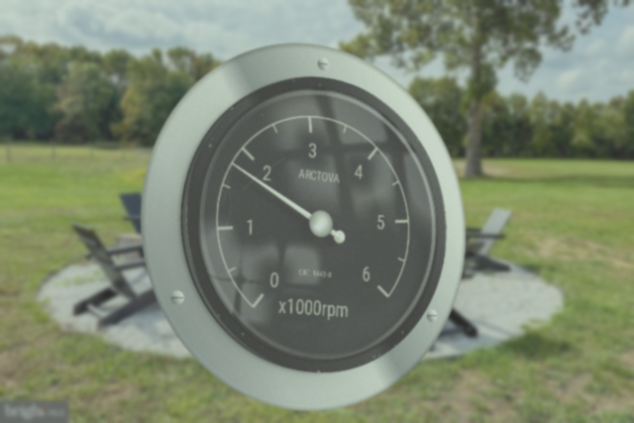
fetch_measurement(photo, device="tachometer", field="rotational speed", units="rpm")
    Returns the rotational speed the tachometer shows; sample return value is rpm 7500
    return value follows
rpm 1750
